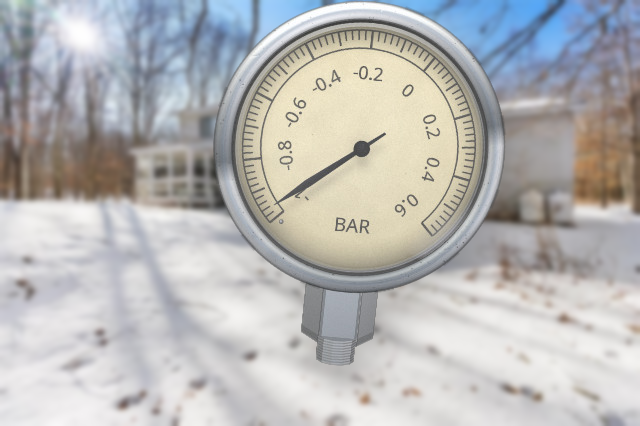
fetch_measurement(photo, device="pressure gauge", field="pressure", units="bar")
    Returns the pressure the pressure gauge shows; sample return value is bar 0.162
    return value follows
bar -0.96
